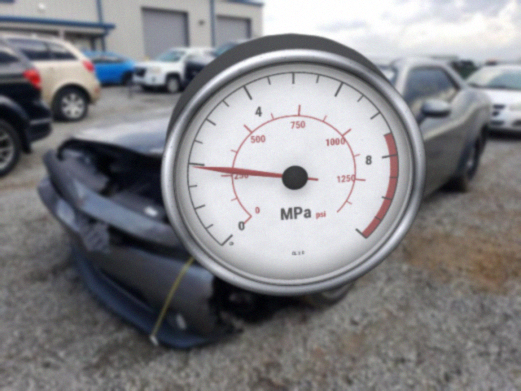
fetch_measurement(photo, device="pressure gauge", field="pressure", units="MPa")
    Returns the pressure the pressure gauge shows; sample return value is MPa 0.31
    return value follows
MPa 2
